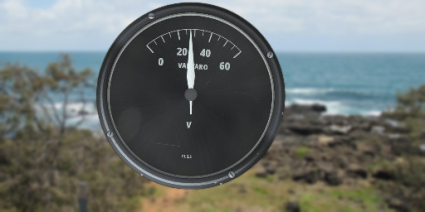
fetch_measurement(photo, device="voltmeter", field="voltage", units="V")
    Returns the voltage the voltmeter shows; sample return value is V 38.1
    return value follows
V 27.5
